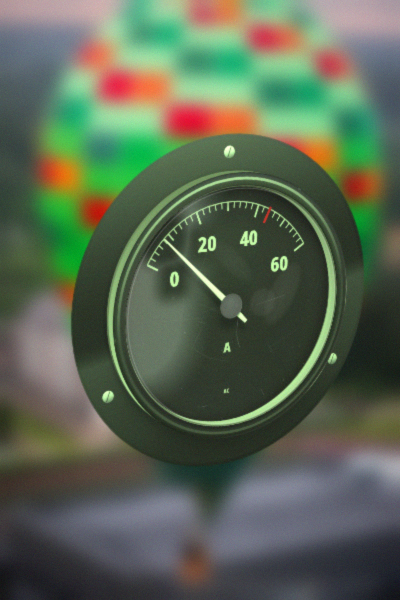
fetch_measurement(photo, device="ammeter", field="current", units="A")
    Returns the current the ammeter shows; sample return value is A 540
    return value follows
A 8
